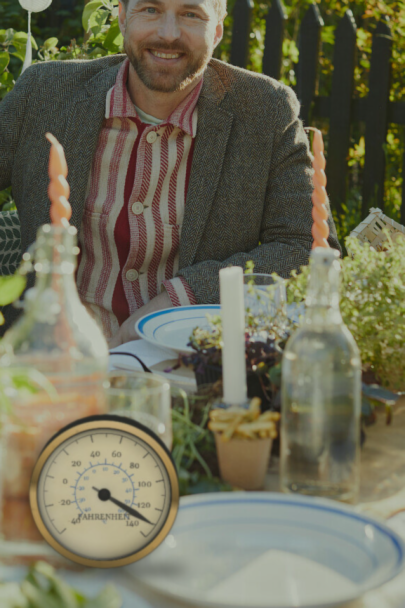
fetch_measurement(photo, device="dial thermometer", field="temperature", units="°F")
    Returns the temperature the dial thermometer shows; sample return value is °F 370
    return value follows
°F 130
